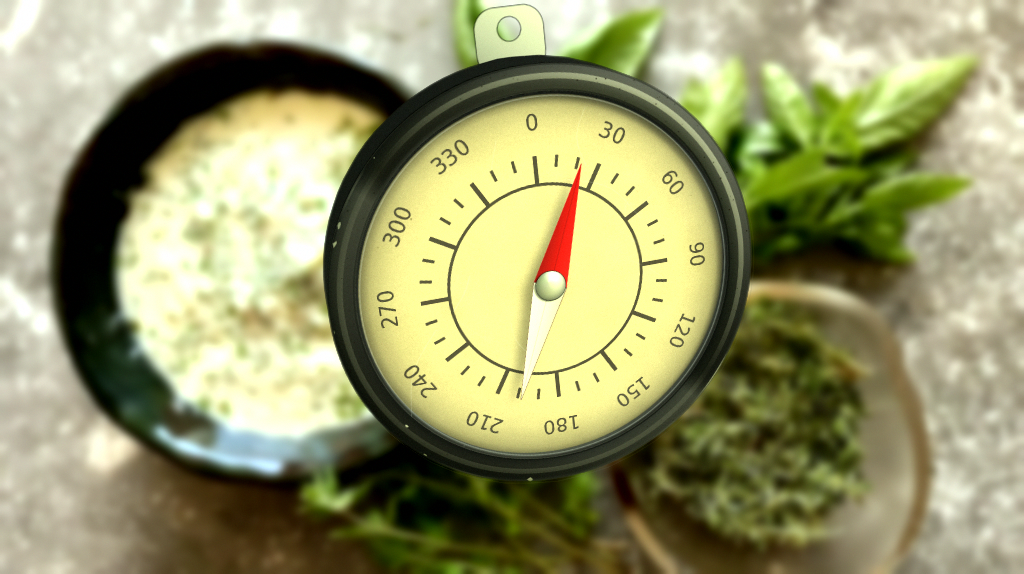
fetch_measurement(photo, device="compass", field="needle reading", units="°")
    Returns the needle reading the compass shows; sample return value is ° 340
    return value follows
° 20
